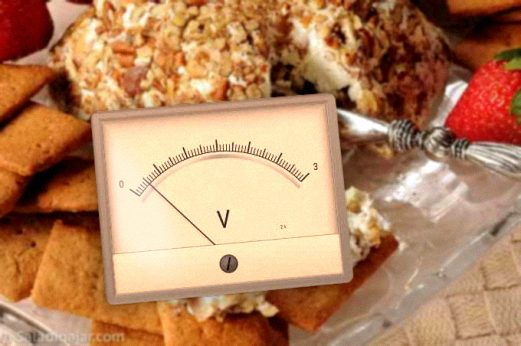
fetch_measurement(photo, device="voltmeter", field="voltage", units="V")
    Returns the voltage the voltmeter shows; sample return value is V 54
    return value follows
V 0.25
